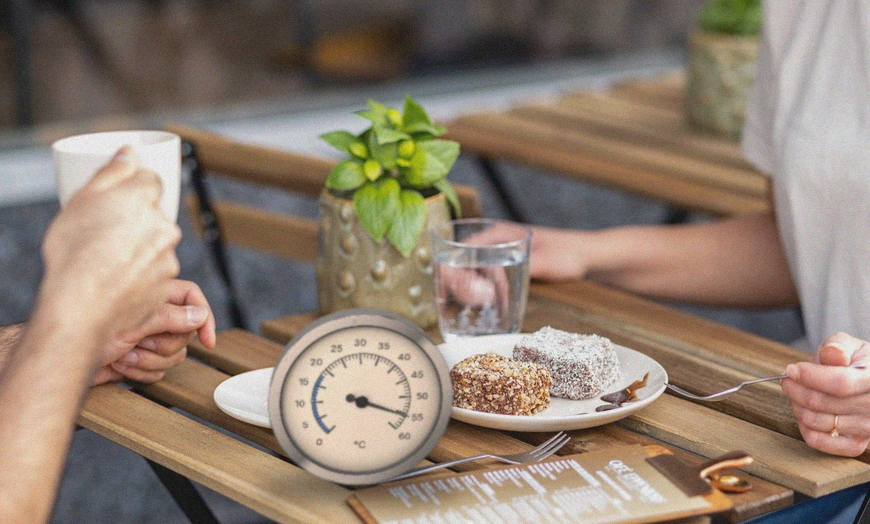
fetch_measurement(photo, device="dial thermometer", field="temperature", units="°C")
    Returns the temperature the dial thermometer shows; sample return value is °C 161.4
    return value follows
°C 55
